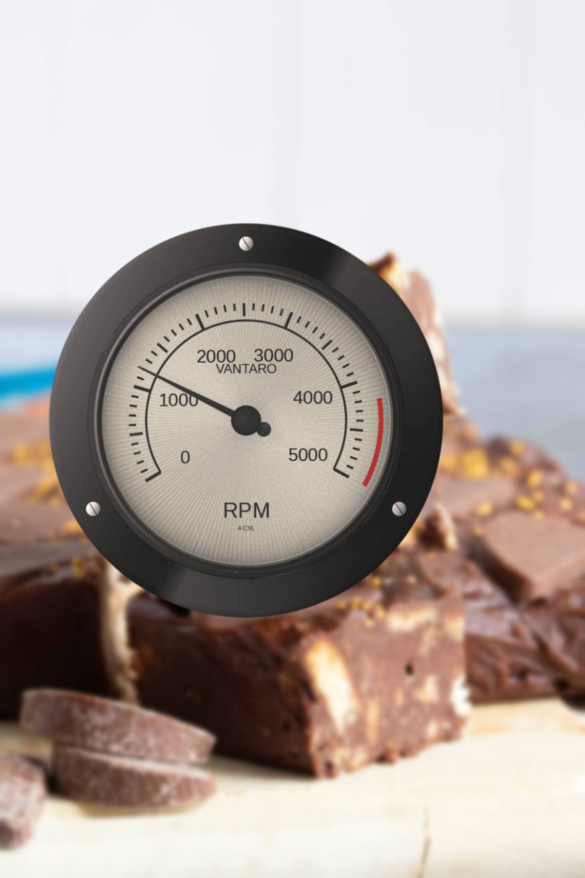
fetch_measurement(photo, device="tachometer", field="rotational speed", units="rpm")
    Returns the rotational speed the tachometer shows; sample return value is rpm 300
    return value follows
rpm 1200
